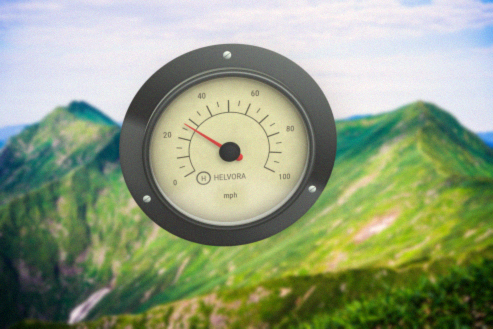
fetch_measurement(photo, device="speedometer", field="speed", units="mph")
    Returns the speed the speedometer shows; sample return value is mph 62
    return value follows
mph 27.5
